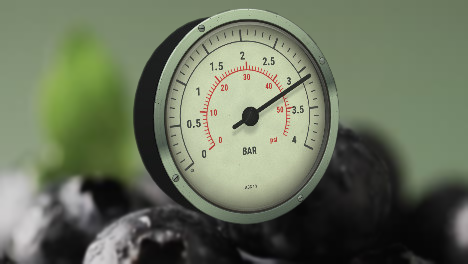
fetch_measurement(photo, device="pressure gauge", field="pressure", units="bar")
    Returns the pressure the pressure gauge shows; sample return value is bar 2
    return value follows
bar 3.1
